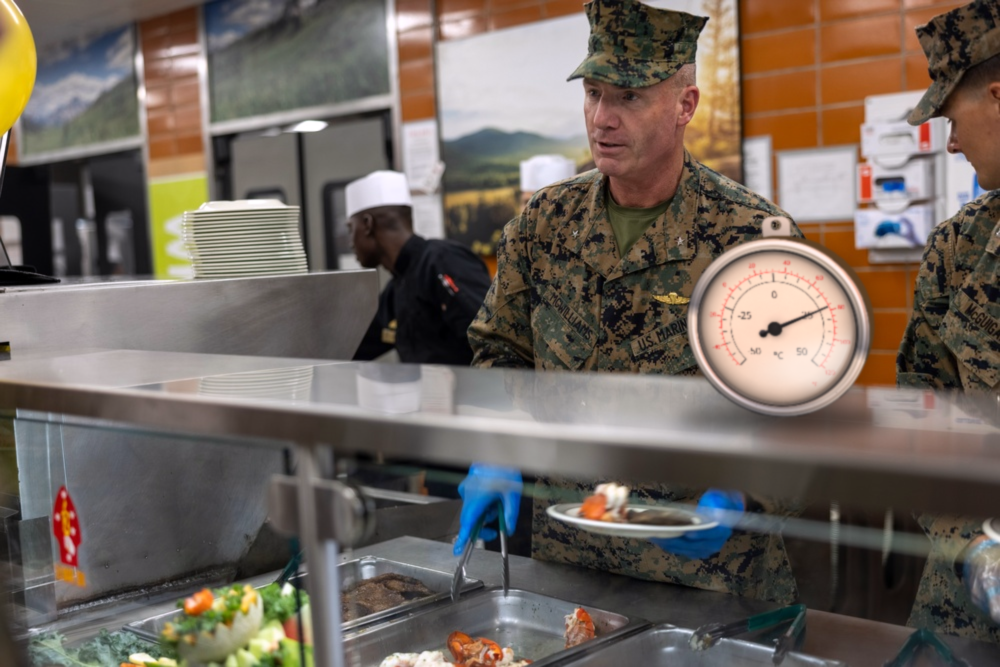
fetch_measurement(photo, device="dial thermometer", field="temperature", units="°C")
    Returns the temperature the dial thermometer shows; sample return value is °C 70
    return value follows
°C 25
